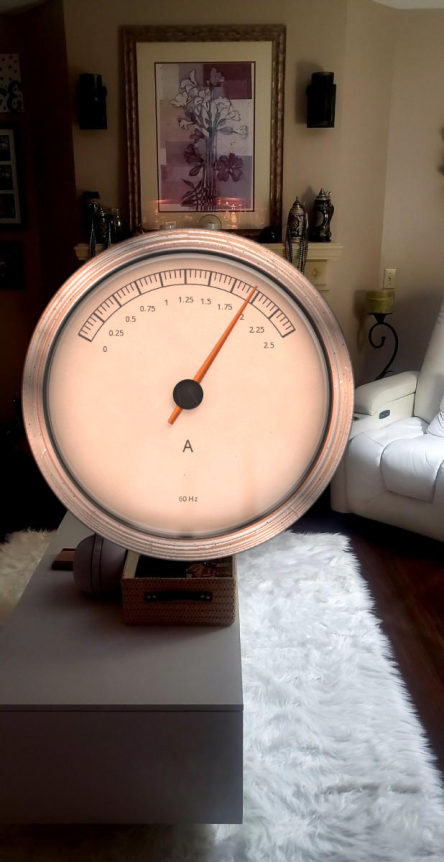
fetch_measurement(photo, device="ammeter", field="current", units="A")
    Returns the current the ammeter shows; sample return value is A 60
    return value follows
A 1.95
